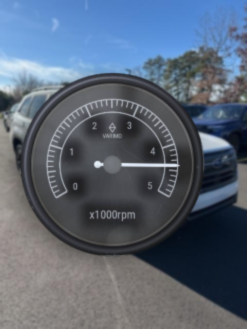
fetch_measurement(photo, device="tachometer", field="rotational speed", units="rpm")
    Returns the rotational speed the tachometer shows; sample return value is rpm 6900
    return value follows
rpm 4400
